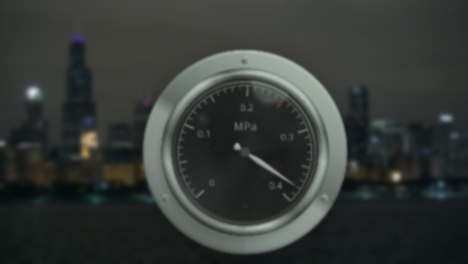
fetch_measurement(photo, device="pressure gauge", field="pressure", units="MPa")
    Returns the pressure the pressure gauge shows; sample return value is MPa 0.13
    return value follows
MPa 0.38
